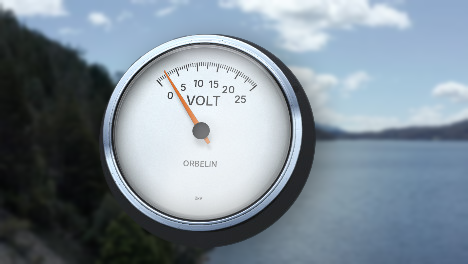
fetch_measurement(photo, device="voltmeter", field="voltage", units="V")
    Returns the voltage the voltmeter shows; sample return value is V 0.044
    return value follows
V 2.5
